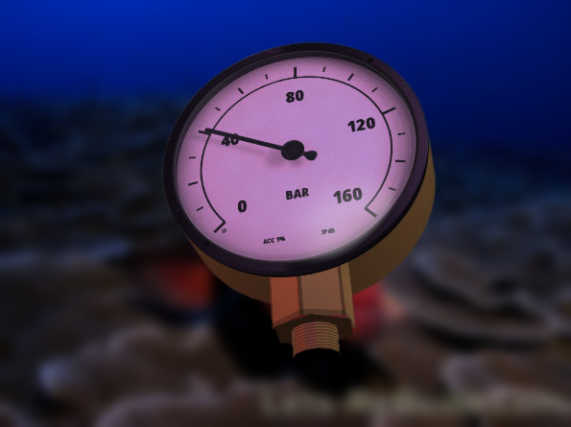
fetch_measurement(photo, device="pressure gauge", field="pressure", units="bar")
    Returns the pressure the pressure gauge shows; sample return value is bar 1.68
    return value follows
bar 40
